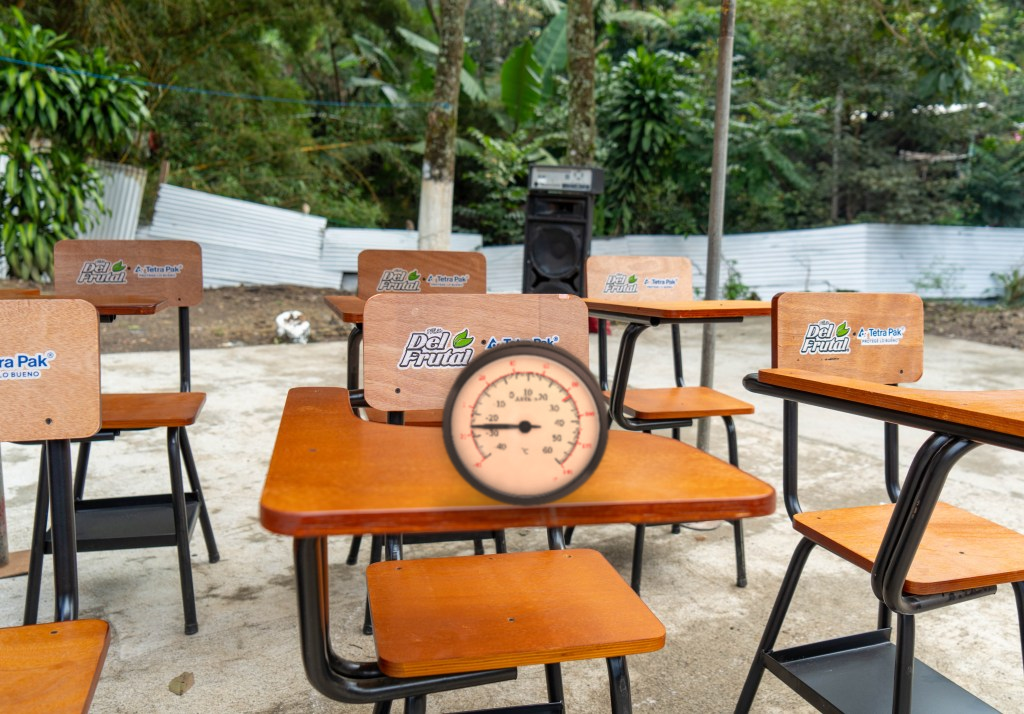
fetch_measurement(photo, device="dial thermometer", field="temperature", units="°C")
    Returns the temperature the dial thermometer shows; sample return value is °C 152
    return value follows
°C -25
